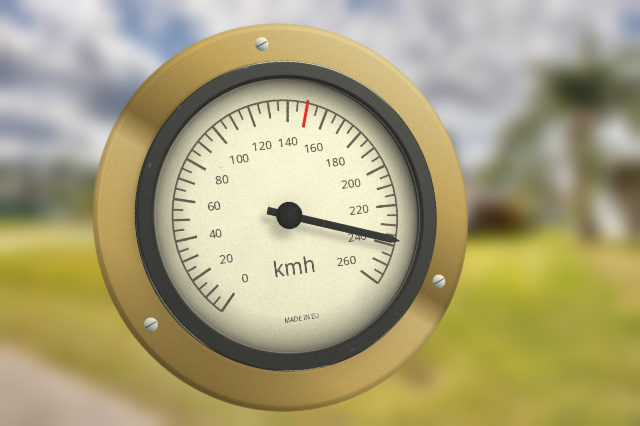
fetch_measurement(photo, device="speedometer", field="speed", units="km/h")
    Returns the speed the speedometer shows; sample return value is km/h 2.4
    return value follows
km/h 237.5
